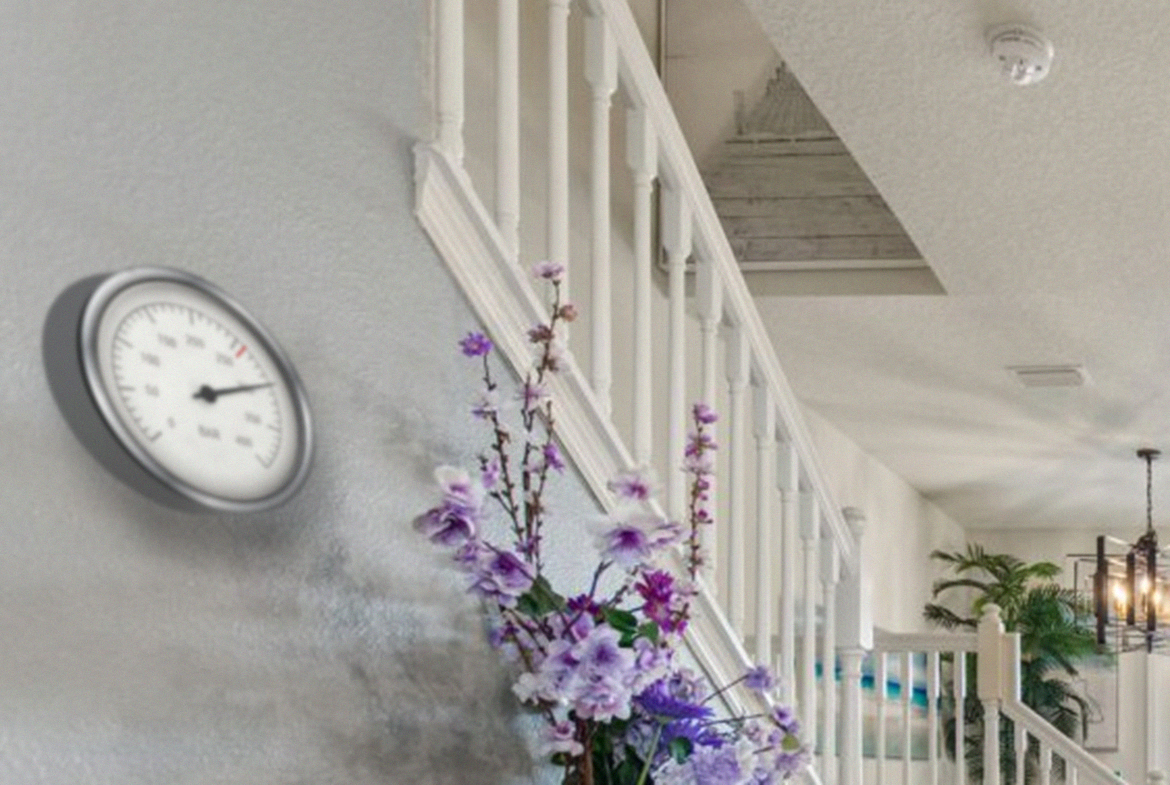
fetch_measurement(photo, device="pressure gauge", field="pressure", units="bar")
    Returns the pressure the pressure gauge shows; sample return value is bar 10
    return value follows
bar 300
